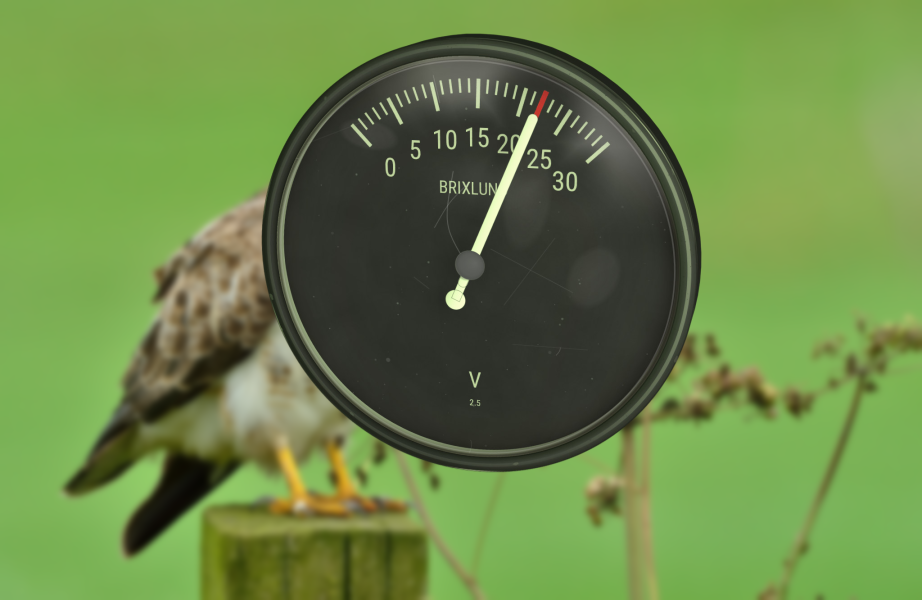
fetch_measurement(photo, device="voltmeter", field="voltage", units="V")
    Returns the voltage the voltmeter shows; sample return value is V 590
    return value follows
V 22
